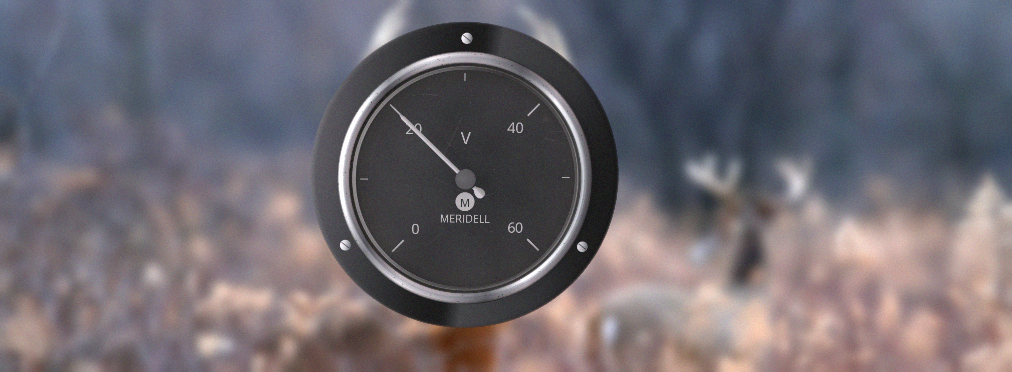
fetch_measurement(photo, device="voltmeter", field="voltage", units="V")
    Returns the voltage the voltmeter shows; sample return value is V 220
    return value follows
V 20
